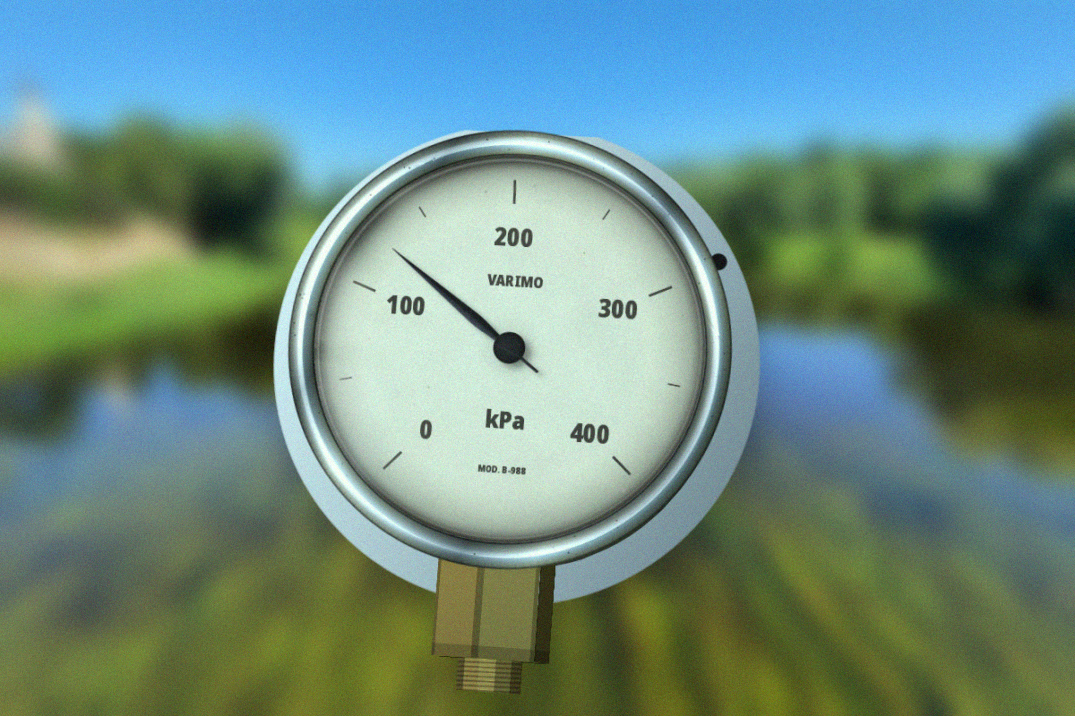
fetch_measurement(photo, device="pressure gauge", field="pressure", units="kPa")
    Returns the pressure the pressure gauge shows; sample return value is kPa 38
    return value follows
kPa 125
